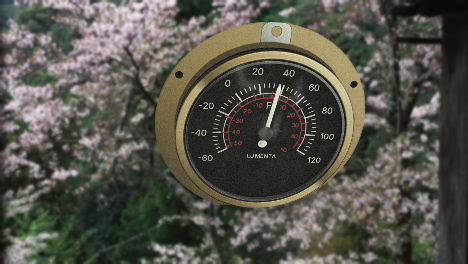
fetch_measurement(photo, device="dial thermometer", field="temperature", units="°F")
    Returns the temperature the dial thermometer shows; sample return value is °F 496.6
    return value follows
°F 36
